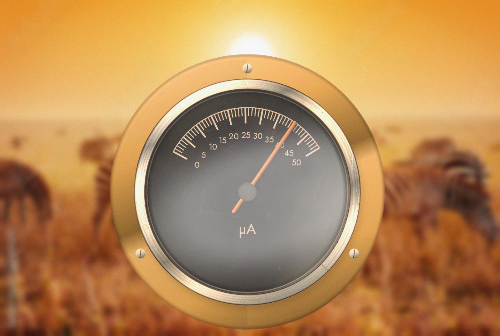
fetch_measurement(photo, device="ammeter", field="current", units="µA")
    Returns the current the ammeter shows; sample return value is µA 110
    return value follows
µA 40
